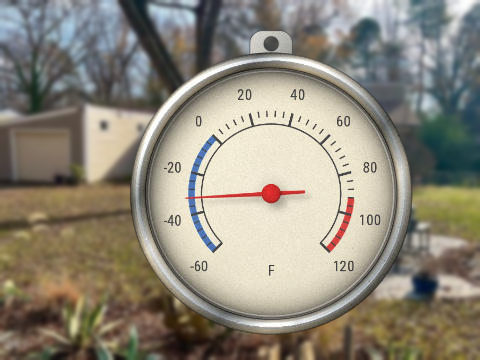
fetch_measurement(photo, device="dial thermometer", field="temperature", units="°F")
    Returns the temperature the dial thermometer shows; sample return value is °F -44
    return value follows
°F -32
